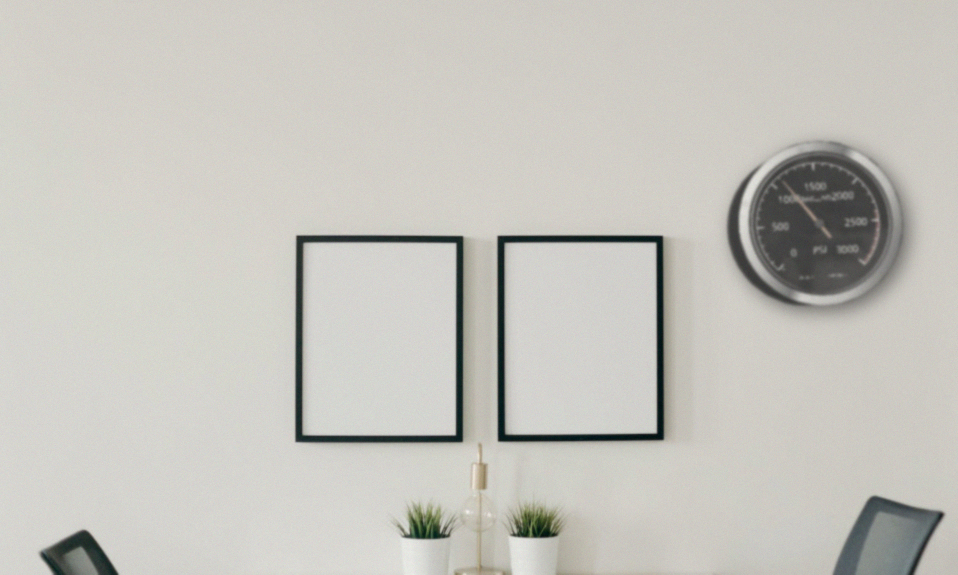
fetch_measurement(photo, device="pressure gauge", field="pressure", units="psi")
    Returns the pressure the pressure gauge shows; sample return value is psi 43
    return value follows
psi 1100
